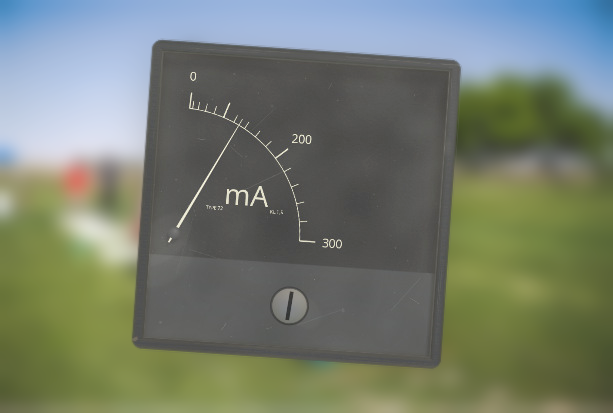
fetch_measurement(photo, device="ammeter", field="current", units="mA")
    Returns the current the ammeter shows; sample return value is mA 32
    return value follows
mA 130
